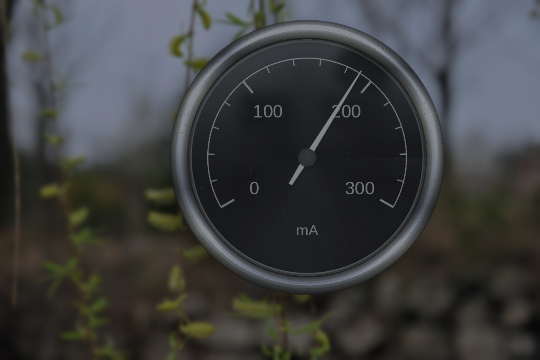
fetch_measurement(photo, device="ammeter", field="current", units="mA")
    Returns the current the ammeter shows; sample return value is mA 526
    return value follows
mA 190
